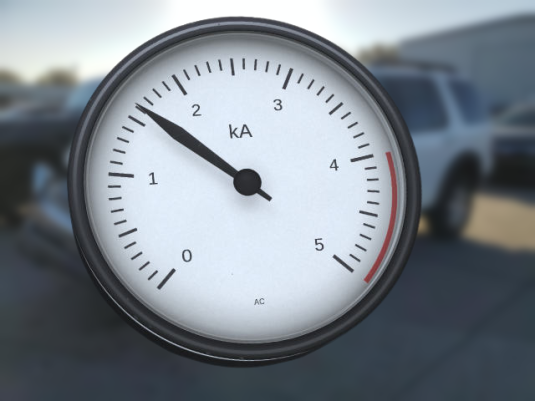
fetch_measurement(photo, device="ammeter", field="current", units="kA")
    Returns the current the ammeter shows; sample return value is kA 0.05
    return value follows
kA 1.6
